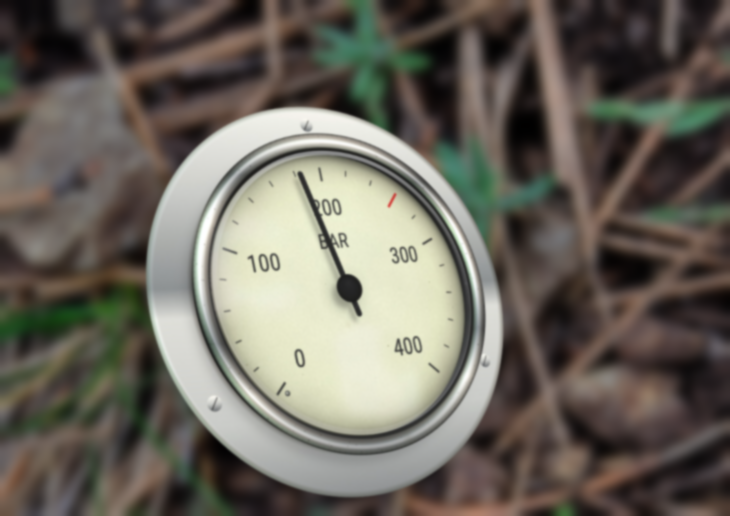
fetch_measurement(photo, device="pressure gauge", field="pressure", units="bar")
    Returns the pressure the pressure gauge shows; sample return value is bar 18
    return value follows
bar 180
